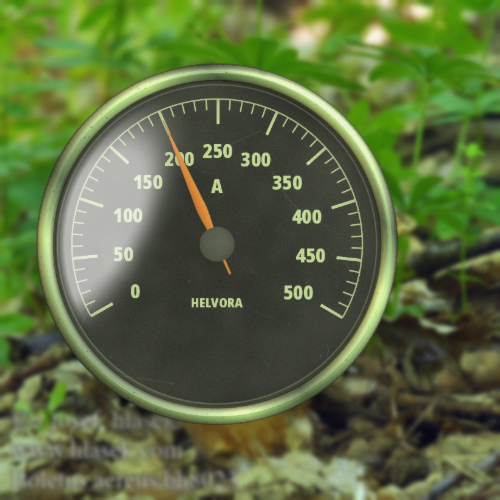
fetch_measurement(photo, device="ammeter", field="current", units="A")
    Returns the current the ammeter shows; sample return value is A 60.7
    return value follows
A 200
